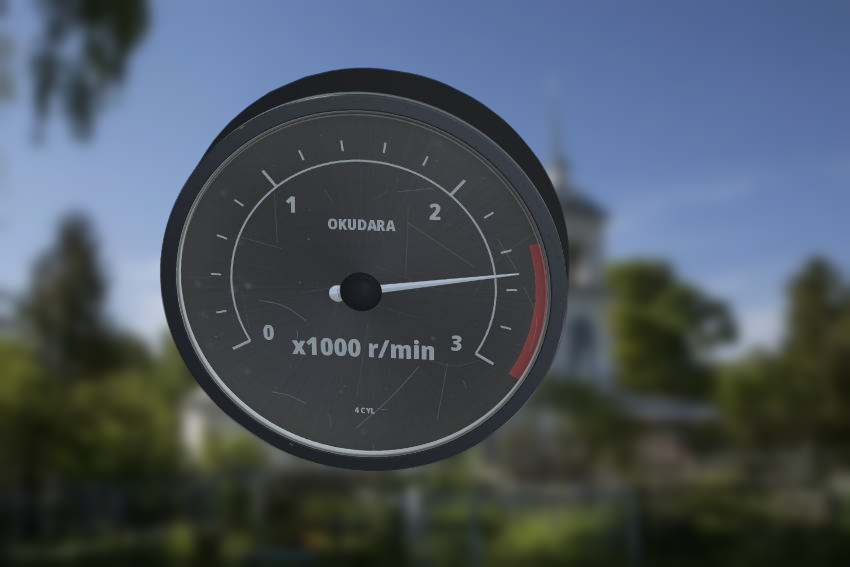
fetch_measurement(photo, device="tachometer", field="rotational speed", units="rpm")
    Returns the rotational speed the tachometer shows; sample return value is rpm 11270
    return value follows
rpm 2500
